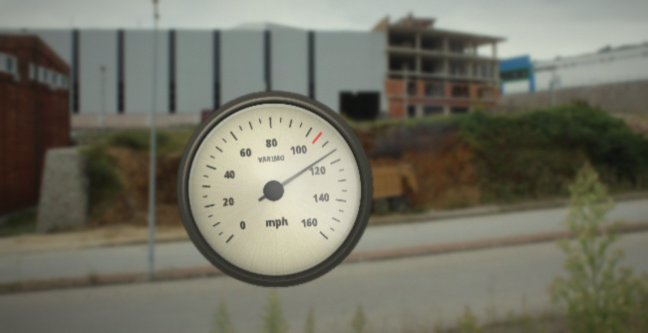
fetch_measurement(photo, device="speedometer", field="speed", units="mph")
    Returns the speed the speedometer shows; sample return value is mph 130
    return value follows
mph 115
